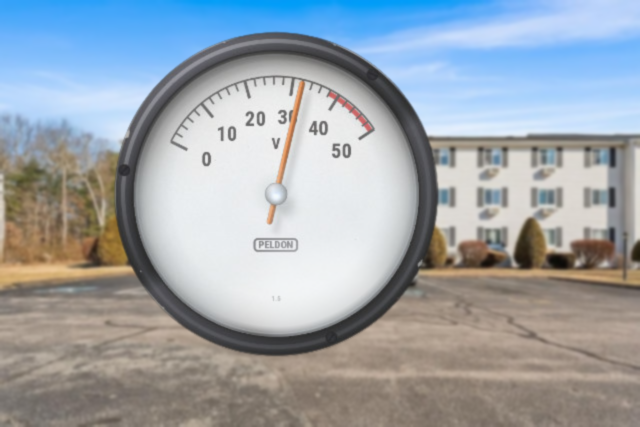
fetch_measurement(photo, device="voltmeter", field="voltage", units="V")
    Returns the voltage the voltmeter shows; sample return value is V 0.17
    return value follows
V 32
